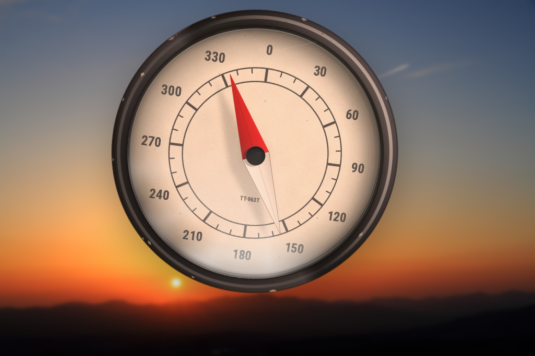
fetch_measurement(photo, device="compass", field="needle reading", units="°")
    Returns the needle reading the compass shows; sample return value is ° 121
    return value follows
° 335
